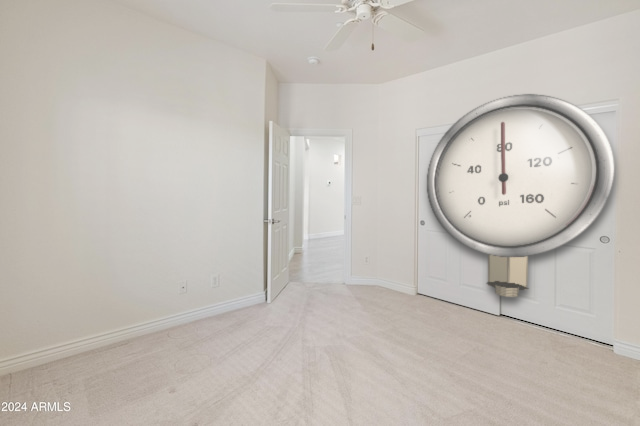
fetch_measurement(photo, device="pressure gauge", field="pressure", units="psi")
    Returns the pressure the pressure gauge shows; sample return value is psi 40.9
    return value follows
psi 80
